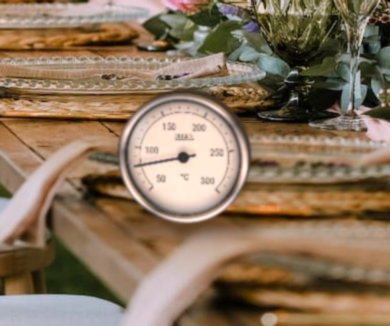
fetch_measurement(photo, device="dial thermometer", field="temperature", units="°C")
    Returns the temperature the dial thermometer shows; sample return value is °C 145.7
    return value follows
°C 80
